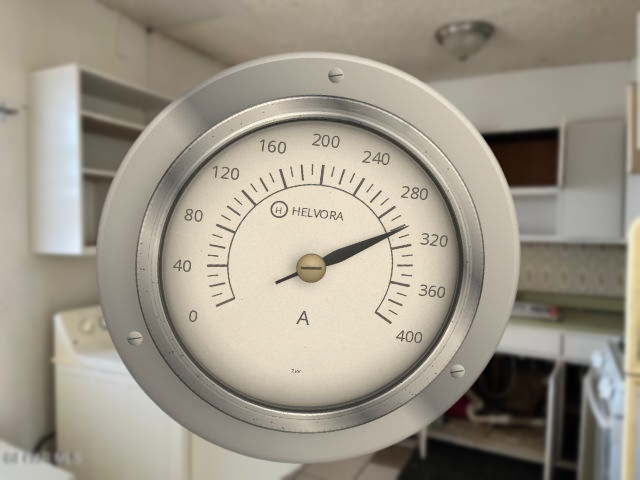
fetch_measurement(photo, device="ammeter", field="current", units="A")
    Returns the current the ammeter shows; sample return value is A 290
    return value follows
A 300
